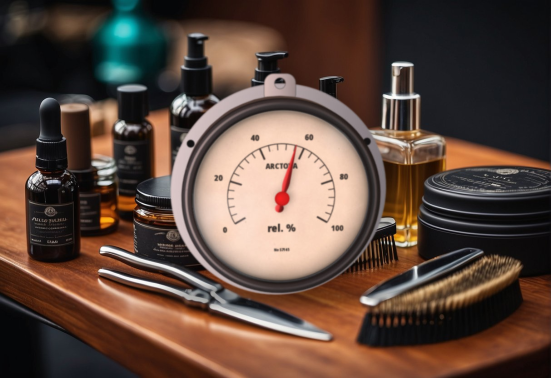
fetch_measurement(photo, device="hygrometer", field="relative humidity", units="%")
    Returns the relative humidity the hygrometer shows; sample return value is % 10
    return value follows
% 56
